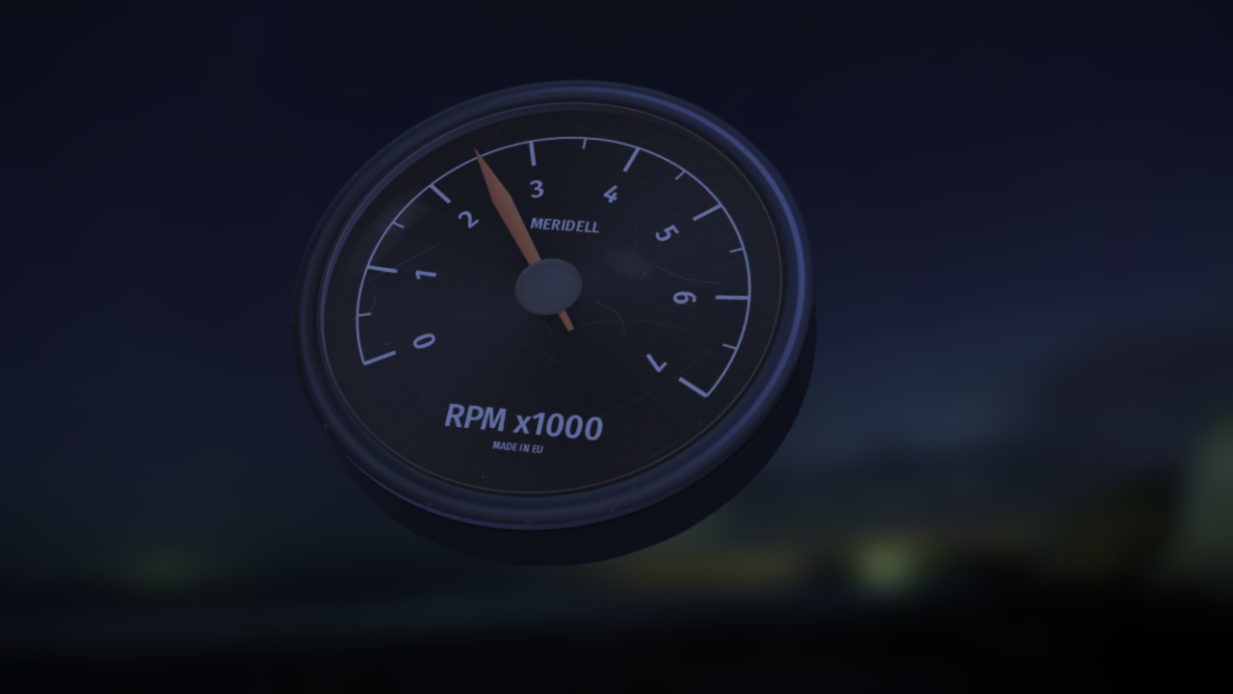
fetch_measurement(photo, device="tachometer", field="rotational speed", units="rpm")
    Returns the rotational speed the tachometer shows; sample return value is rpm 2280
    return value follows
rpm 2500
